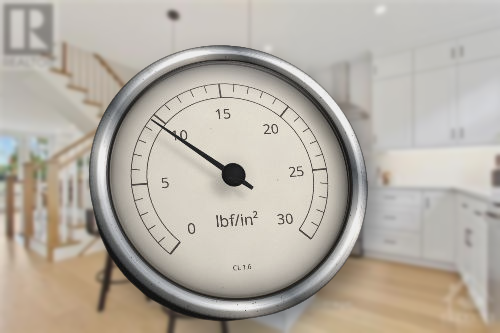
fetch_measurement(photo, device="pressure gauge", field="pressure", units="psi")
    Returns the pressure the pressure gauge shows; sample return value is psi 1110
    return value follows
psi 9.5
